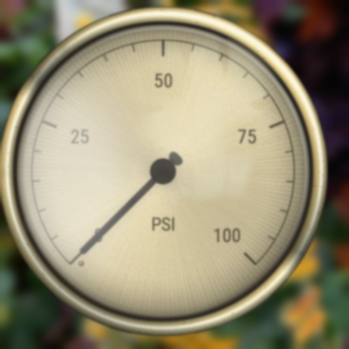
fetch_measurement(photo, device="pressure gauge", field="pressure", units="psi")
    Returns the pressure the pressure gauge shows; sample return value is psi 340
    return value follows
psi 0
